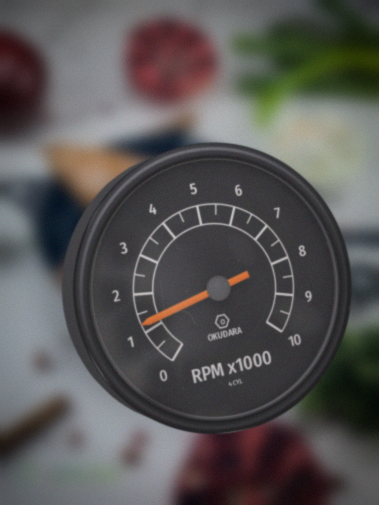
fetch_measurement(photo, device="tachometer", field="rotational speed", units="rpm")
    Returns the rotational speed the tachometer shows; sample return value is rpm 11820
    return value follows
rpm 1250
